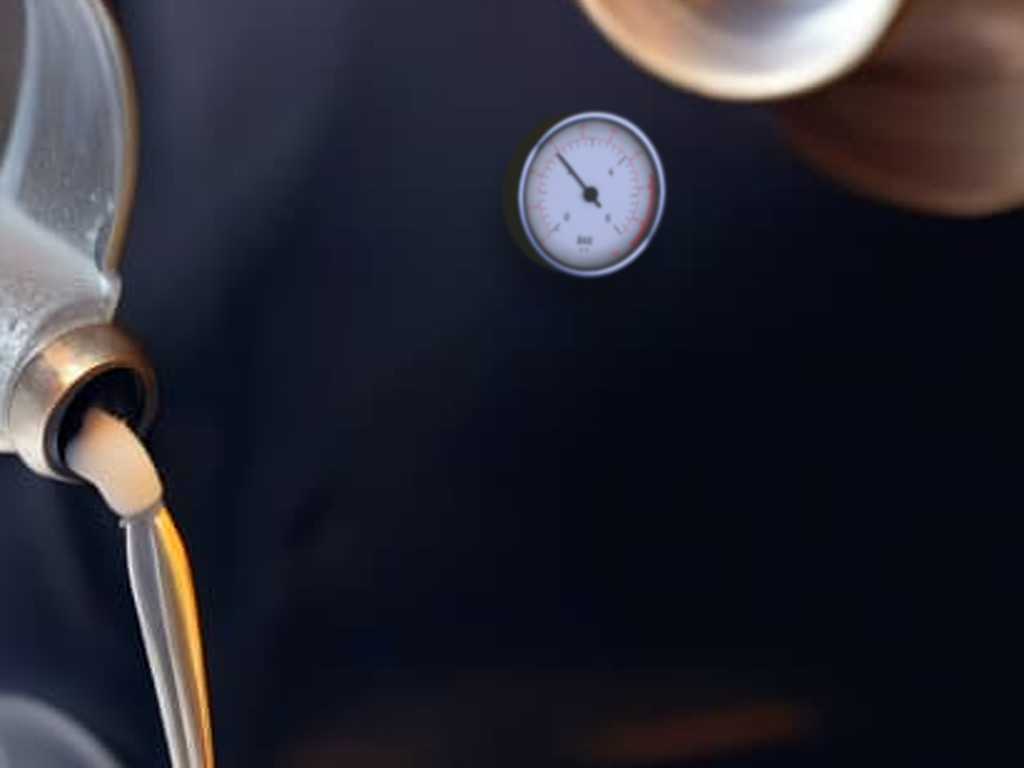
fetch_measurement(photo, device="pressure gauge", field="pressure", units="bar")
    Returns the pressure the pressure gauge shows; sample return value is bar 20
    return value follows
bar 2
